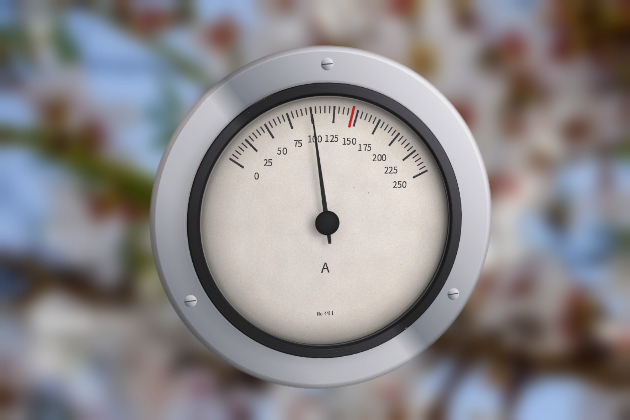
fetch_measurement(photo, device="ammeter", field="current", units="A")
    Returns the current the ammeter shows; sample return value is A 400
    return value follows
A 100
